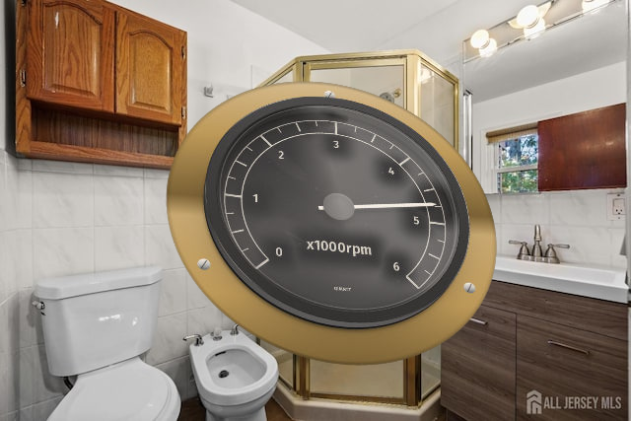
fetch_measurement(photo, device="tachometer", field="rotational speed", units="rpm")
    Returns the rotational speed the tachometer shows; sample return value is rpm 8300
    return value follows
rpm 4750
